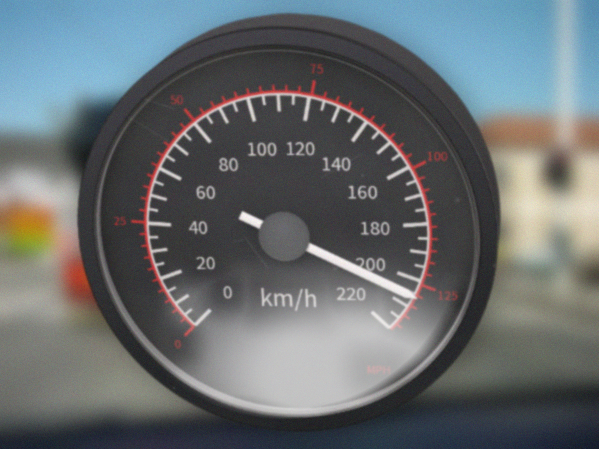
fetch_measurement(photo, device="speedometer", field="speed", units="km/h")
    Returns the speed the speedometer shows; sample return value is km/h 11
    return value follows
km/h 205
